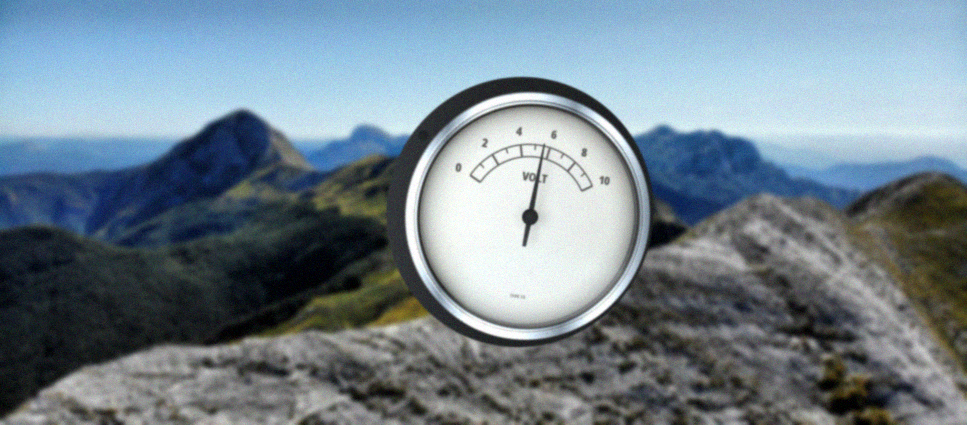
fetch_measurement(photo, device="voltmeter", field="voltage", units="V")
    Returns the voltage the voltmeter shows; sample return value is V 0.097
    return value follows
V 5.5
